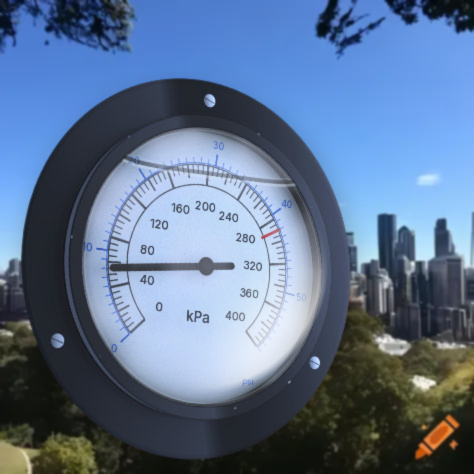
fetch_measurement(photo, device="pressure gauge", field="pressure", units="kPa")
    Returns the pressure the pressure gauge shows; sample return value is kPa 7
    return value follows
kPa 55
